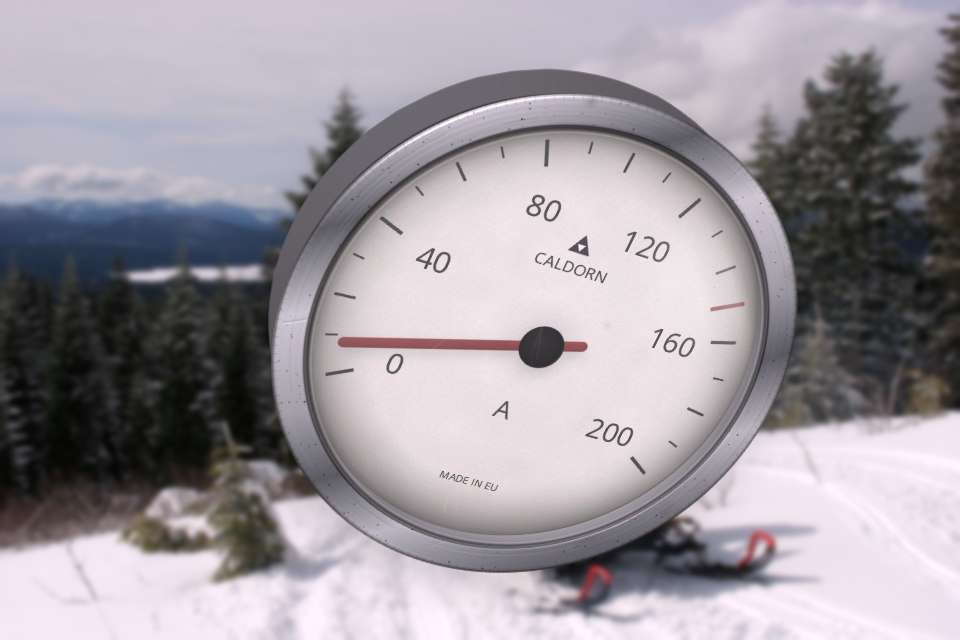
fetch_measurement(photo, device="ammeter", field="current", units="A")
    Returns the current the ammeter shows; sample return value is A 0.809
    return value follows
A 10
